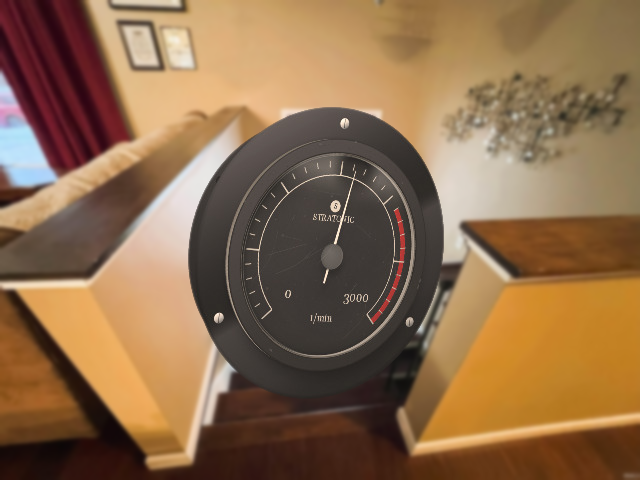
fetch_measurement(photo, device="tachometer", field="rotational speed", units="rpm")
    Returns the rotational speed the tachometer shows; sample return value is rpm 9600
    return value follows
rpm 1600
